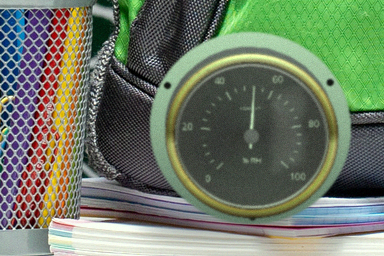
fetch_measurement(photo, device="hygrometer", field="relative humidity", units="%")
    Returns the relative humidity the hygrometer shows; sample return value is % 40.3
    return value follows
% 52
